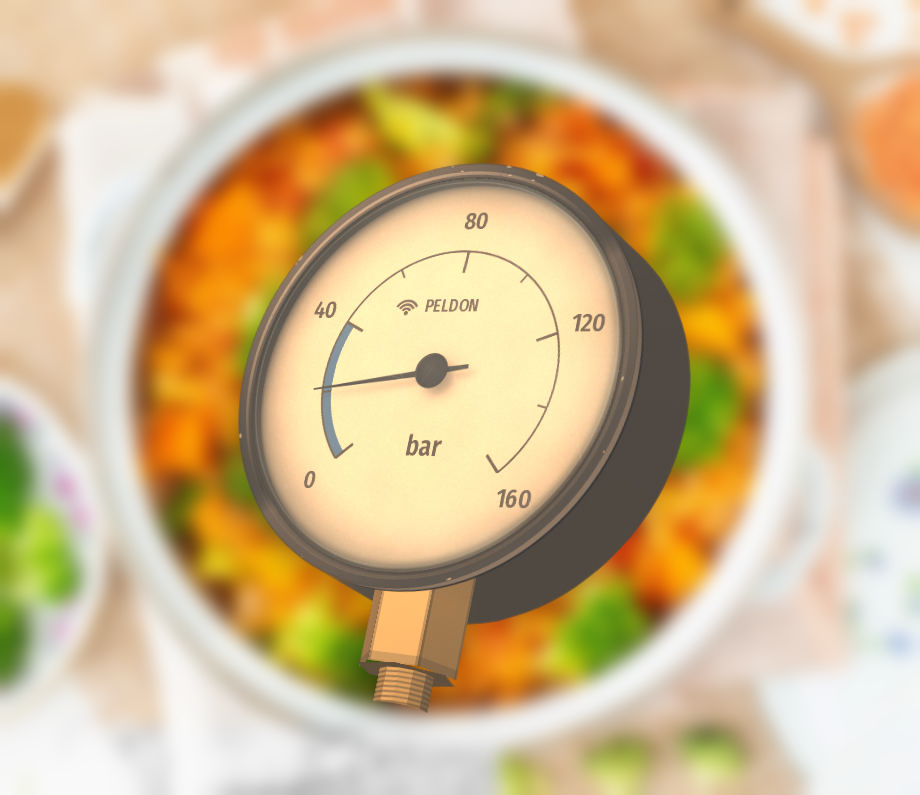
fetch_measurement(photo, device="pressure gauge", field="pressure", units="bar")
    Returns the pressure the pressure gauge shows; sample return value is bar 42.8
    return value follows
bar 20
